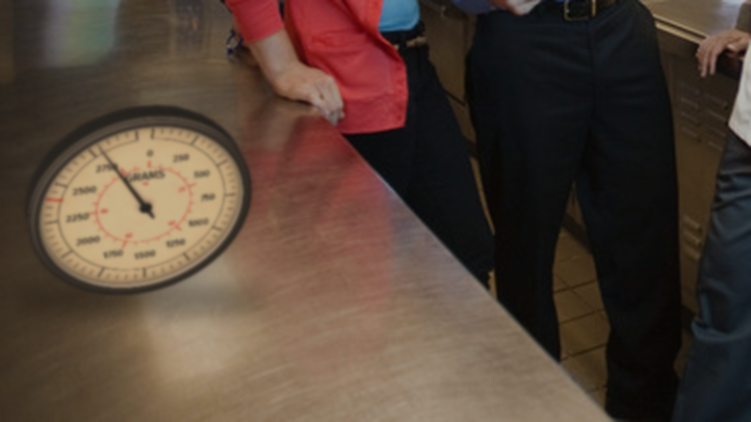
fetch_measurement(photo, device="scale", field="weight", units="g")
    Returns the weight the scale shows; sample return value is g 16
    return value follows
g 2800
